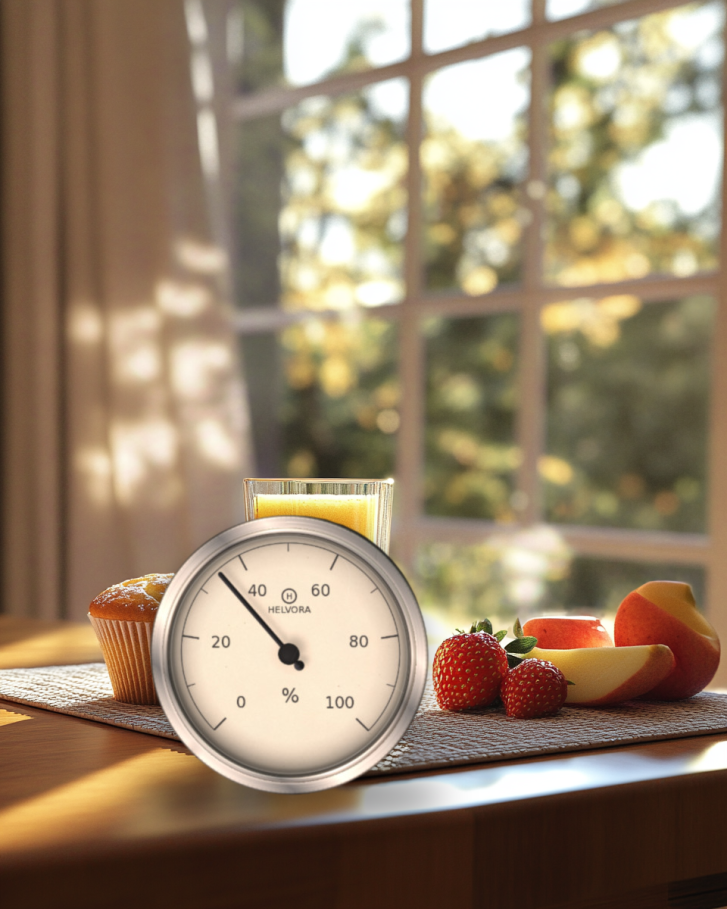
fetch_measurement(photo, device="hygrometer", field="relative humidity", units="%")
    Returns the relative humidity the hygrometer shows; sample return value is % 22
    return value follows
% 35
